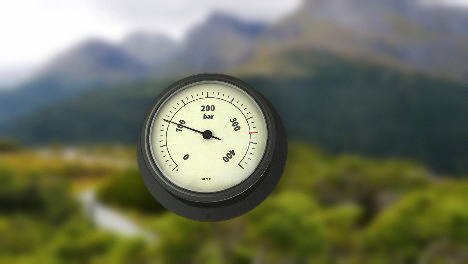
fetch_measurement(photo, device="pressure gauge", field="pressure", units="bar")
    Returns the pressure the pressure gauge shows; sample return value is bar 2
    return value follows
bar 100
